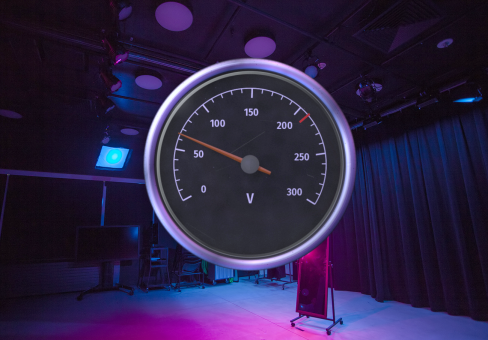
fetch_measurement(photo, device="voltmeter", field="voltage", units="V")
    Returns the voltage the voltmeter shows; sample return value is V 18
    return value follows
V 65
